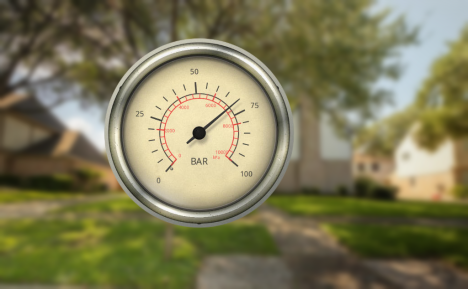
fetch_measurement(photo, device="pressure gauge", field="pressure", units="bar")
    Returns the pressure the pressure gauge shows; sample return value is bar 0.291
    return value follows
bar 70
